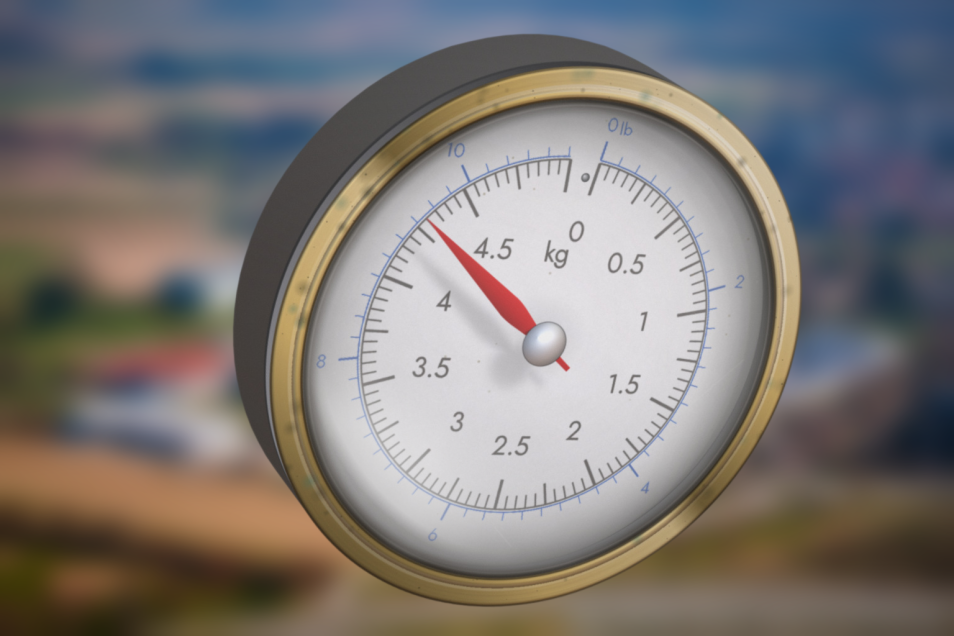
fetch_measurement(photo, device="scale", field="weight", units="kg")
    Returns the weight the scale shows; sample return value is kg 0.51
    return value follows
kg 4.3
